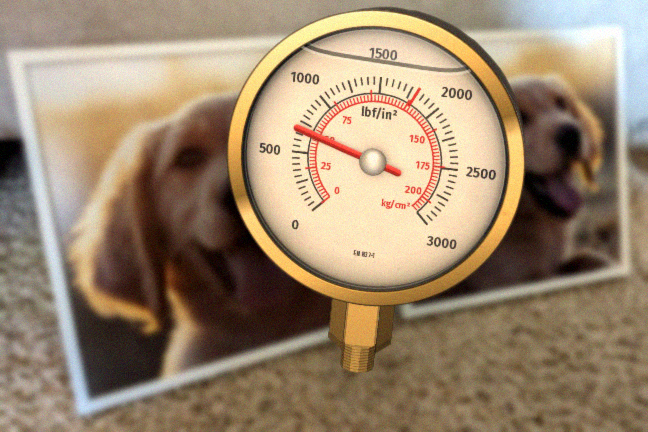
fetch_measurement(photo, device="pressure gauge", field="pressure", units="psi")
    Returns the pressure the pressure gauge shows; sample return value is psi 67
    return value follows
psi 700
